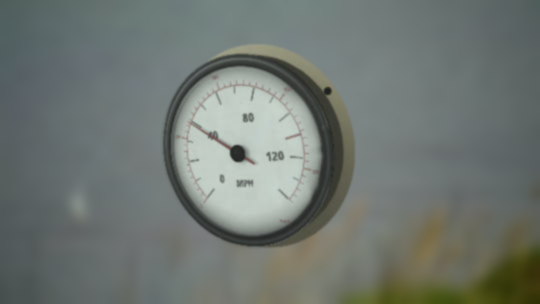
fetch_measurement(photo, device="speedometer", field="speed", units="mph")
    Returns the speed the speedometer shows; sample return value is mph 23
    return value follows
mph 40
